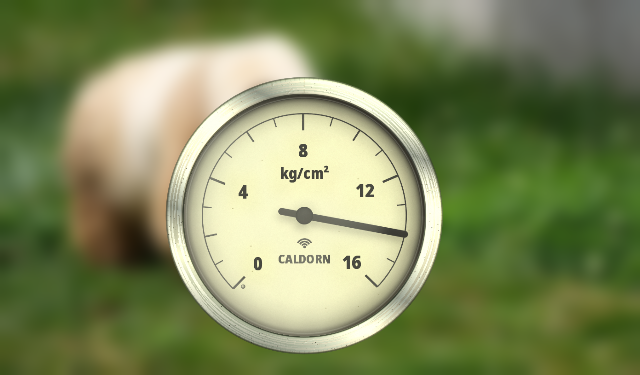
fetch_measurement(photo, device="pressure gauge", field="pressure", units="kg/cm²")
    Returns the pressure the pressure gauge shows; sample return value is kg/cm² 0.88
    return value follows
kg/cm² 14
